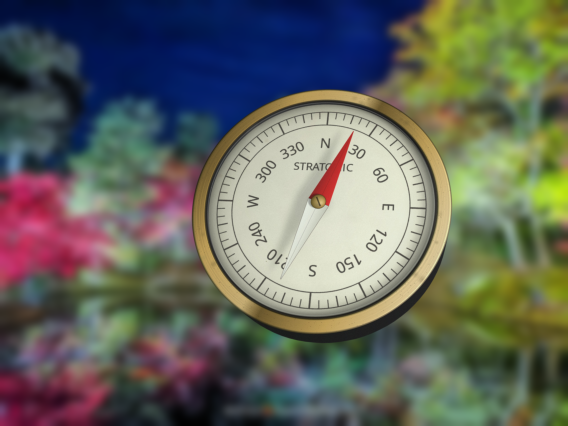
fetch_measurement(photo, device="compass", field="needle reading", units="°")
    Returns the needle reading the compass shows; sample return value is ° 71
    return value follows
° 20
